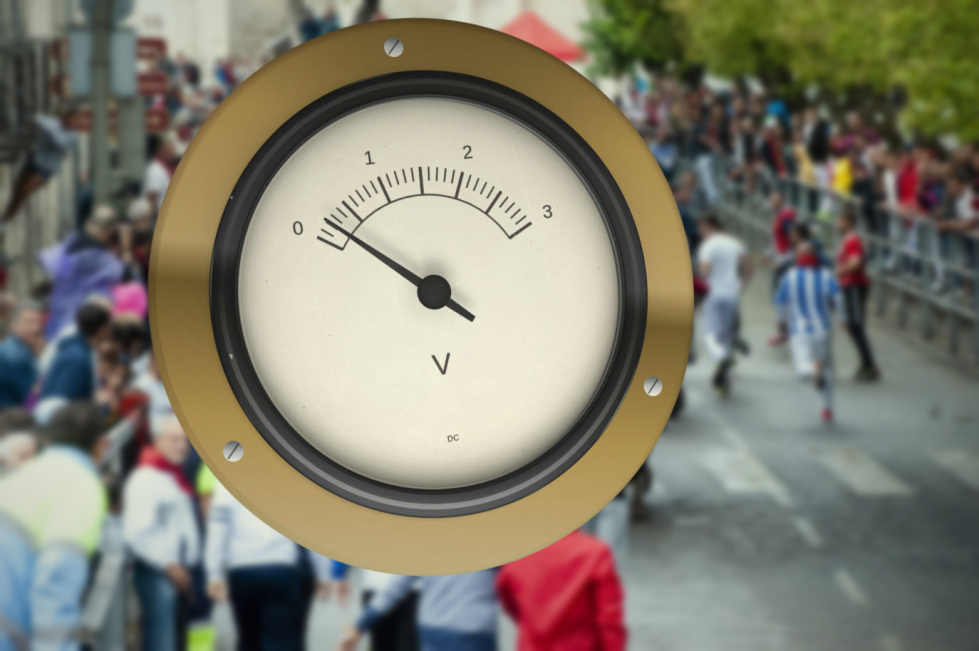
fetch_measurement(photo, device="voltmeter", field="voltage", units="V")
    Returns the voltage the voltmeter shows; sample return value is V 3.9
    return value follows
V 0.2
